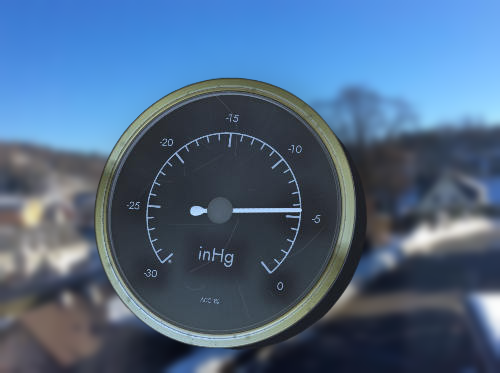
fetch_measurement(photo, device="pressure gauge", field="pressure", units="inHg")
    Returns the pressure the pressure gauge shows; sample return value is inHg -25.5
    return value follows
inHg -5.5
